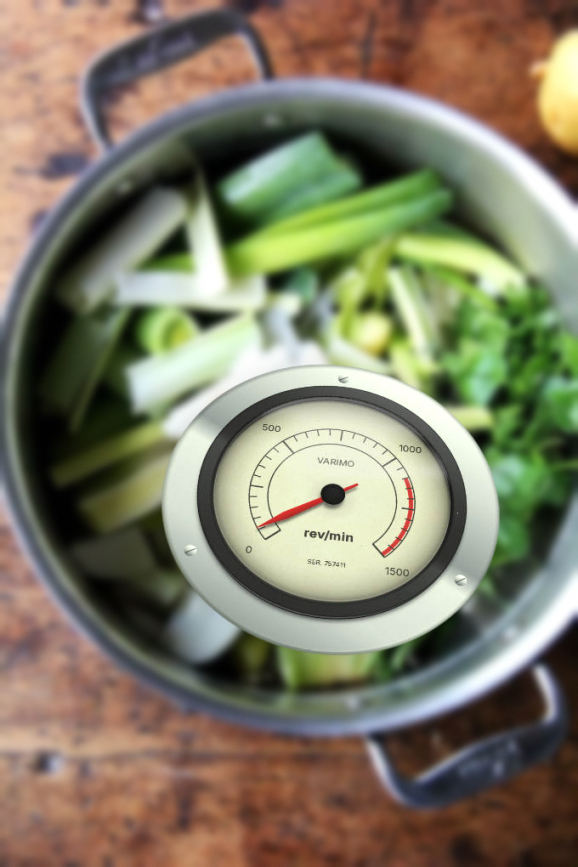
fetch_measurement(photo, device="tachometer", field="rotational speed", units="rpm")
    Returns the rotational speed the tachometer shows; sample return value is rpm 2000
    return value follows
rpm 50
